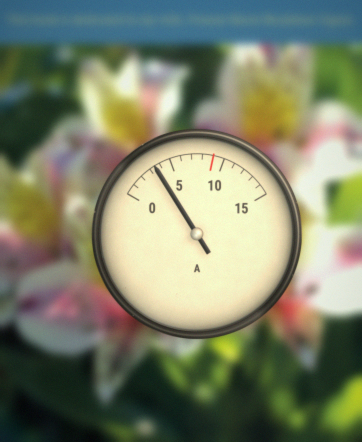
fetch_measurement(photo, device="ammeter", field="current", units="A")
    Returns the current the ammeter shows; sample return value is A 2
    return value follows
A 3.5
